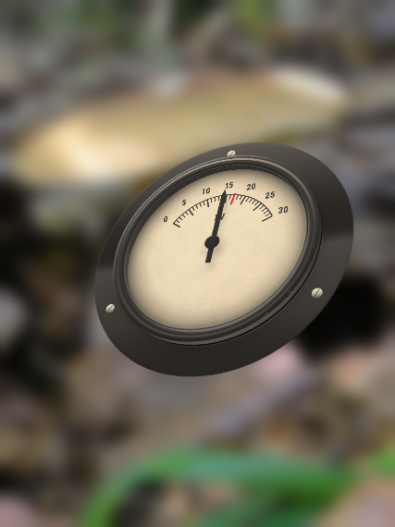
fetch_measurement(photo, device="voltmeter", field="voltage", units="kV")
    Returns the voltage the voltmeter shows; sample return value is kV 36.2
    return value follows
kV 15
